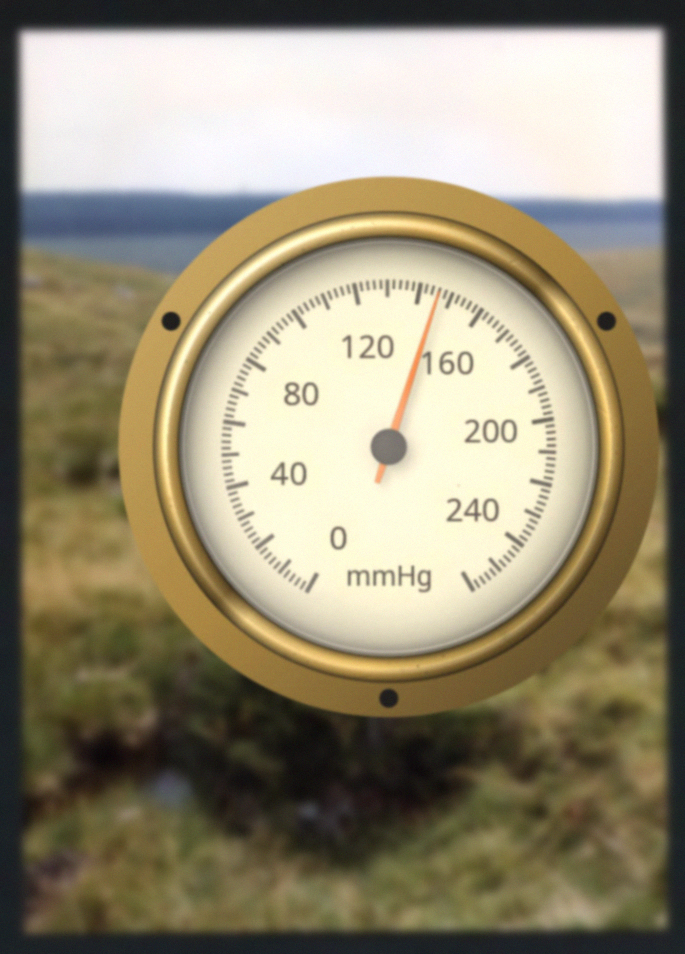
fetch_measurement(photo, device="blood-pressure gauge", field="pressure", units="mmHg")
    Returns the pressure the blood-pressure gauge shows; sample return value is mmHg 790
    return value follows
mmHg 146
